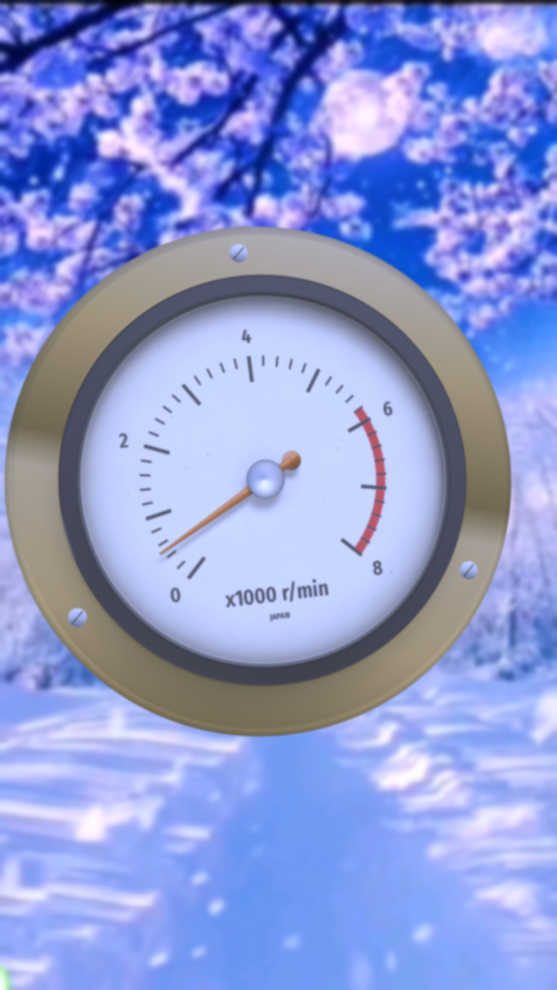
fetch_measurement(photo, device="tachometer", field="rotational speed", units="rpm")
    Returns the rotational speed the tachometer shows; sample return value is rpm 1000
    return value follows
rpm 500
